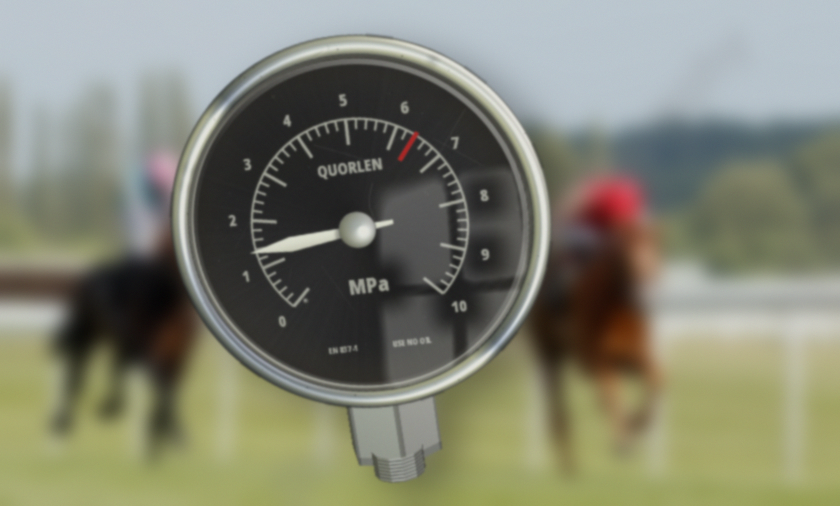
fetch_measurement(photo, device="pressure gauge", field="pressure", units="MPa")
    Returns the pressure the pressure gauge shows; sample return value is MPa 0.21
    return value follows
MPa 1.4
